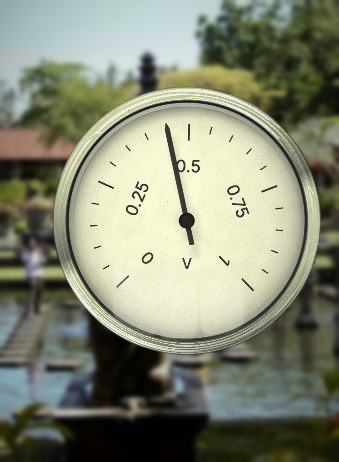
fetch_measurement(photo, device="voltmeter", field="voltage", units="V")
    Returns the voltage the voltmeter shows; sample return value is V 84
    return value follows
V 0.45
